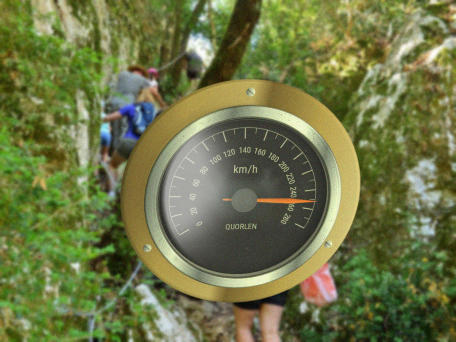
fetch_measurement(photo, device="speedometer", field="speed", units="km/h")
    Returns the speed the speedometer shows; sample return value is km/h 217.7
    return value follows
km/h 250
